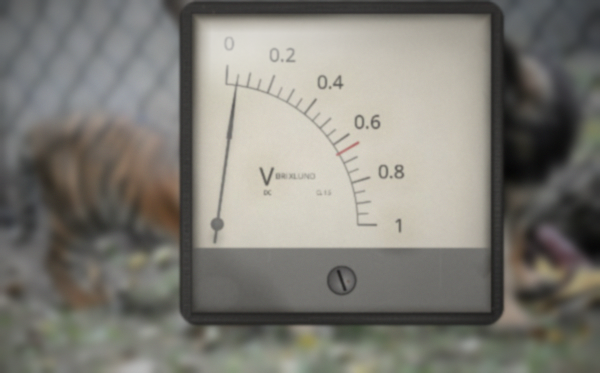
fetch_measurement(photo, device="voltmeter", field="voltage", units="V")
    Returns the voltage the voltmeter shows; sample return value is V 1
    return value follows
V 0.05
